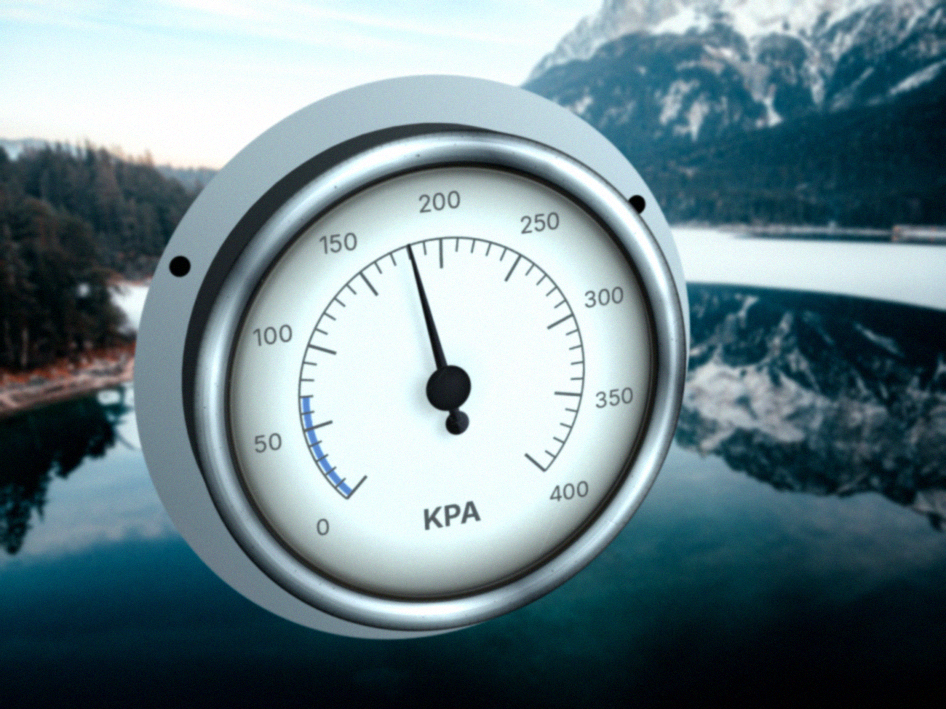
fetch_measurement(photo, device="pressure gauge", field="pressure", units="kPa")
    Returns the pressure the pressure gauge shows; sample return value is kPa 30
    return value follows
kPa 180
